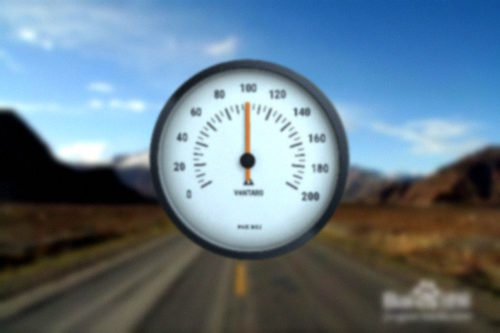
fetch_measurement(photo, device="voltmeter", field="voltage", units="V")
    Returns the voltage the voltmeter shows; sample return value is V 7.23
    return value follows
V 100
